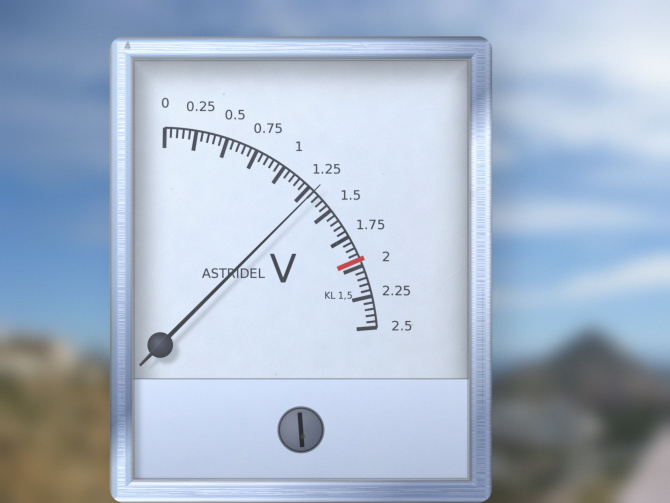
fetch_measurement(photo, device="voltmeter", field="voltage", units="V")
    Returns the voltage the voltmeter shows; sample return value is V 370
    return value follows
V 1.3
